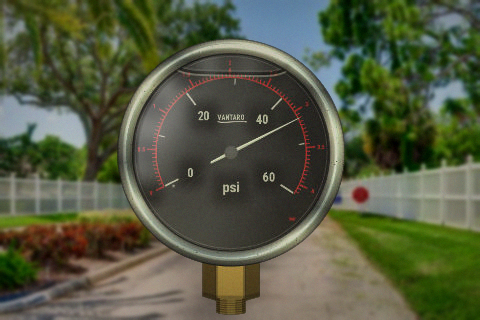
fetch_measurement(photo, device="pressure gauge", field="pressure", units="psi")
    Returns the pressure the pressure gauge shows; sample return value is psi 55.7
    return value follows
psi 45
